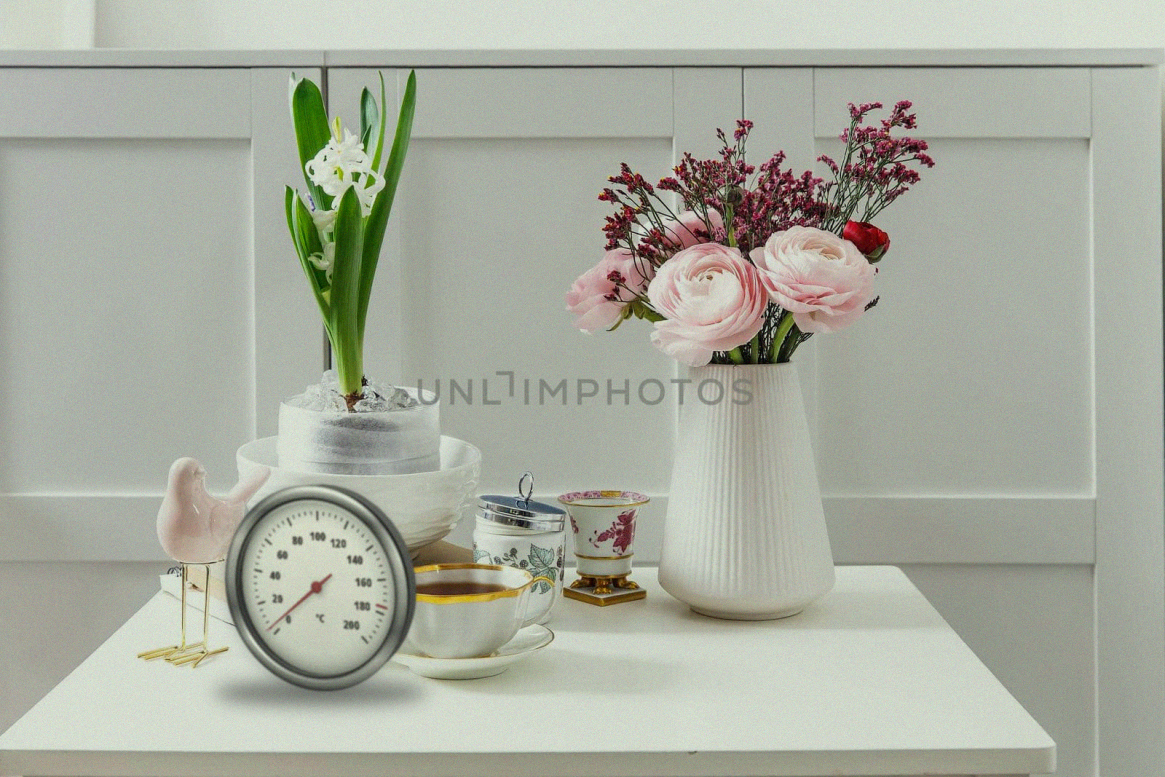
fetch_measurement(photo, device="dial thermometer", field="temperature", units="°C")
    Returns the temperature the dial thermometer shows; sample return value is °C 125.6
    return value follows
°C 4
